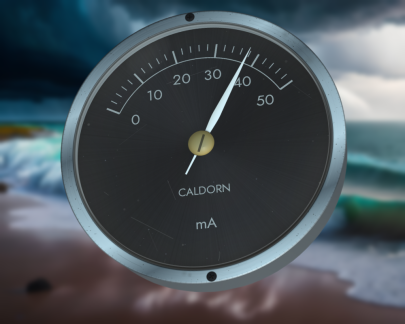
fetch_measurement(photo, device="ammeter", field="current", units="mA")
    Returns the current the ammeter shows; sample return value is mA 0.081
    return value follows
mA 38
